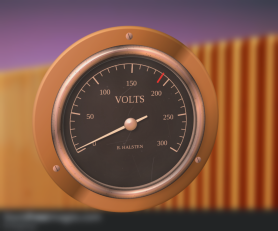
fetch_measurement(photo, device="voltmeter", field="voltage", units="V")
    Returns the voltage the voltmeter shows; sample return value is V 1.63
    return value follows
V 5
